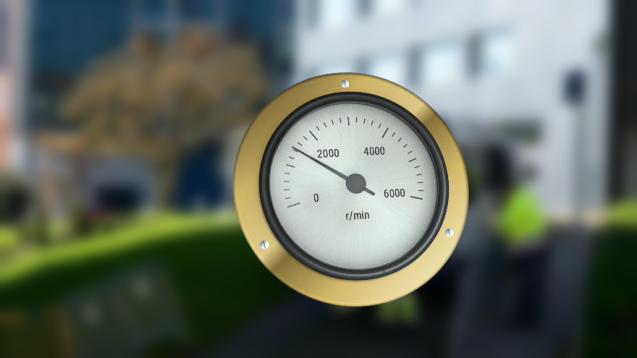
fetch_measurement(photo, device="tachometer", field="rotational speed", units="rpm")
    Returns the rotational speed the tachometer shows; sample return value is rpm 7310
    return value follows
rpm 1400
